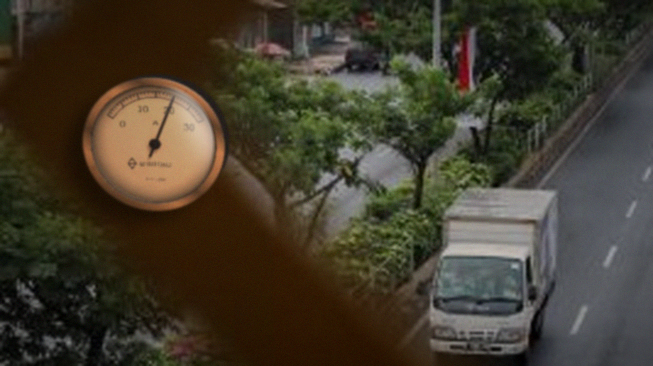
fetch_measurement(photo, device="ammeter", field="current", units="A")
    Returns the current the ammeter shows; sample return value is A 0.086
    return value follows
A 20
